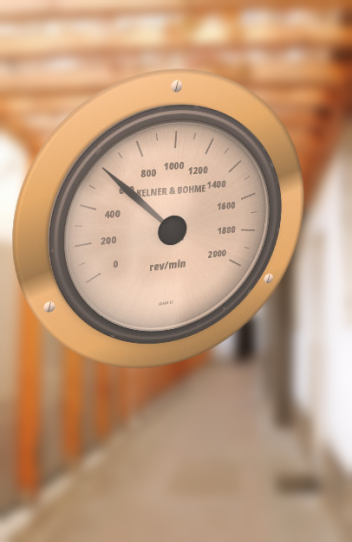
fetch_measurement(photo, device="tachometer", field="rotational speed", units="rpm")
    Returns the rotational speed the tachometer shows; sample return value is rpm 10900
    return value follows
rpm 600
